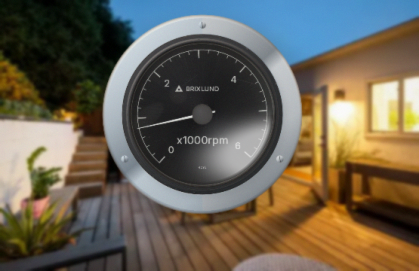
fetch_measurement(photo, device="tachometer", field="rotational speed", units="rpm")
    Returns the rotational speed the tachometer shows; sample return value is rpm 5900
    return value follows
rpm 800
